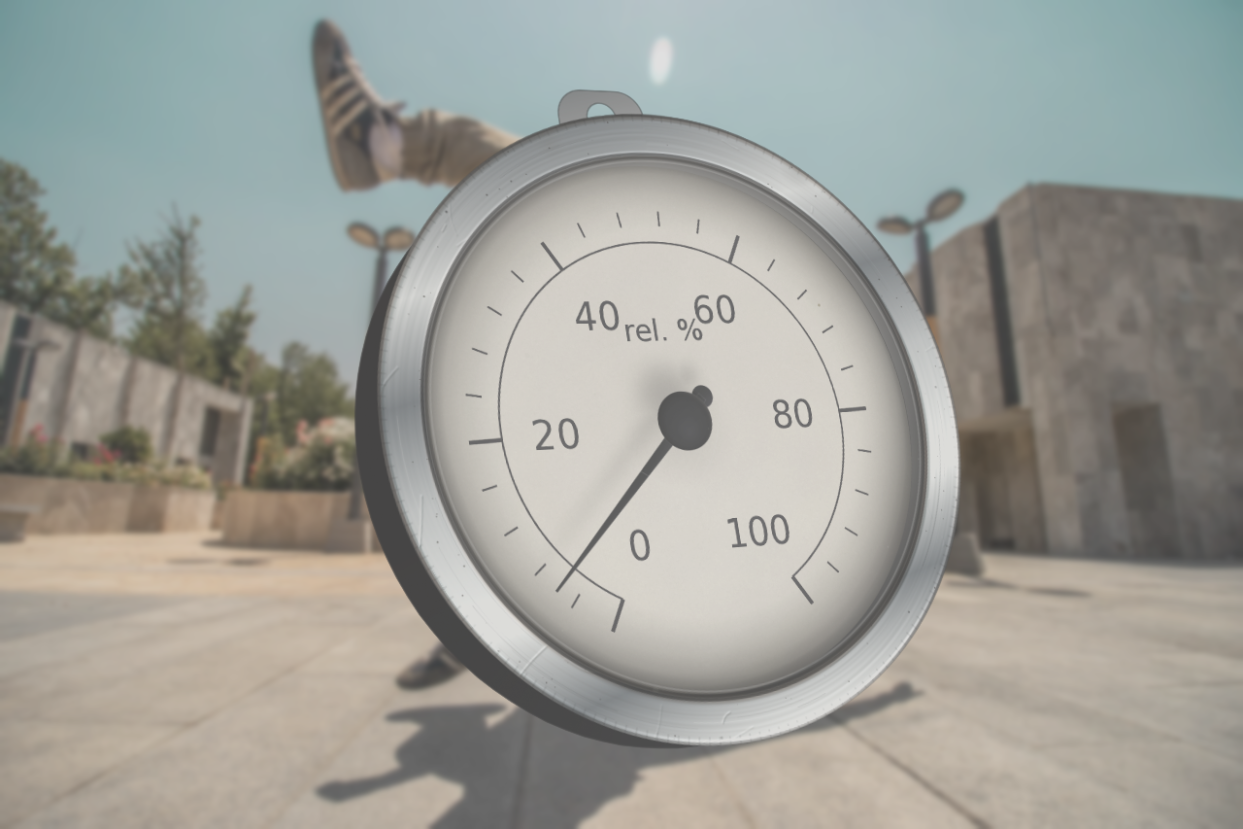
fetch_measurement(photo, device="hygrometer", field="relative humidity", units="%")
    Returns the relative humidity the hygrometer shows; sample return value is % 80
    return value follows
% 6
